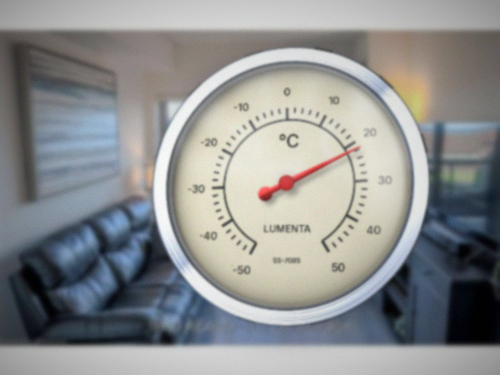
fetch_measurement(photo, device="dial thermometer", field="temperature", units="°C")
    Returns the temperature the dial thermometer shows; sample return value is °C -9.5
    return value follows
°C 22
